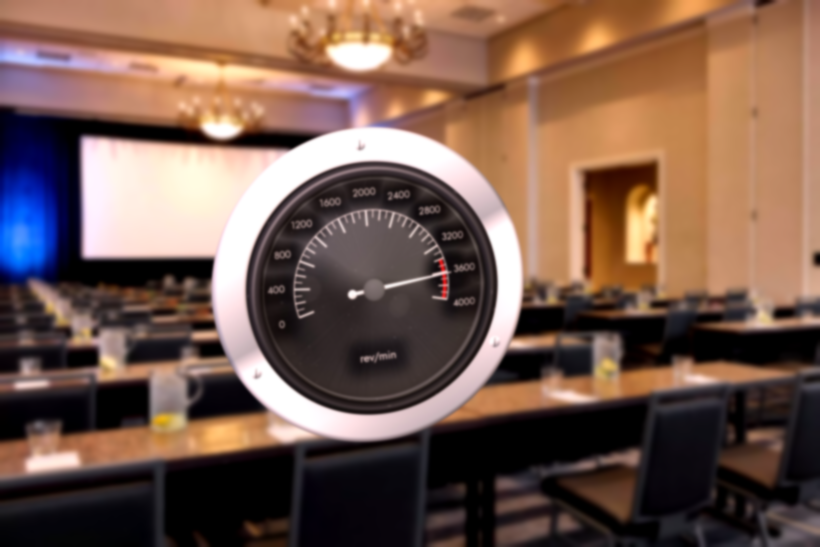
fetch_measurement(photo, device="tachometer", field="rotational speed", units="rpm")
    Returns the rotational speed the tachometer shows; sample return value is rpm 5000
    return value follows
rpm 3600
